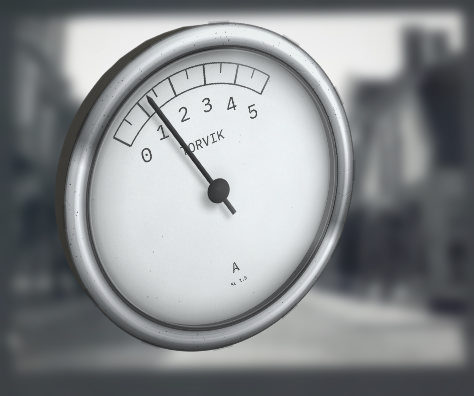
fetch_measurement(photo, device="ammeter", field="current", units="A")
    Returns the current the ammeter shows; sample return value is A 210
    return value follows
A 1.25
